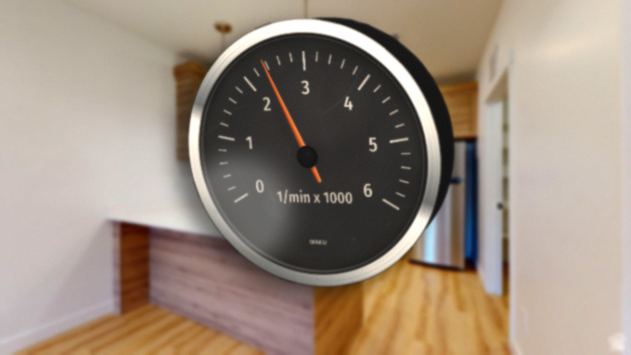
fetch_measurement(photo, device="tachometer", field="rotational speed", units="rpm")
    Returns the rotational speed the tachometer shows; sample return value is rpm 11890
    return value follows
rpm 2400
